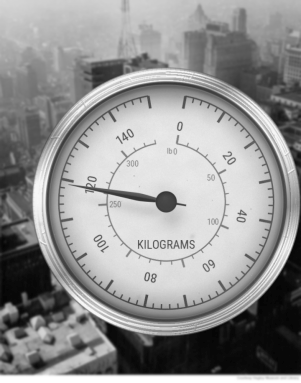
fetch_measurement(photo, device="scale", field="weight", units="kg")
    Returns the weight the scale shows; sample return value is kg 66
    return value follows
kg 119
